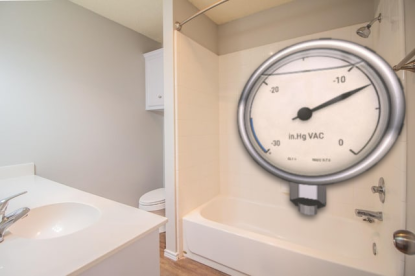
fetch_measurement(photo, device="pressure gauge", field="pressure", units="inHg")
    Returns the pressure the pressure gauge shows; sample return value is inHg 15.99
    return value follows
inHg -7.5
